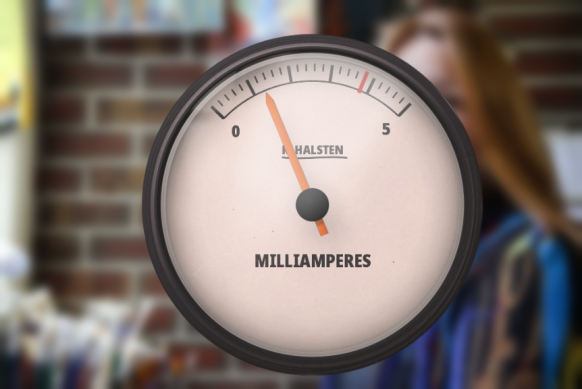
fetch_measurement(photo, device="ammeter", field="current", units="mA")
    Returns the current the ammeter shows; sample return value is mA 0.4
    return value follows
mA 1.3
